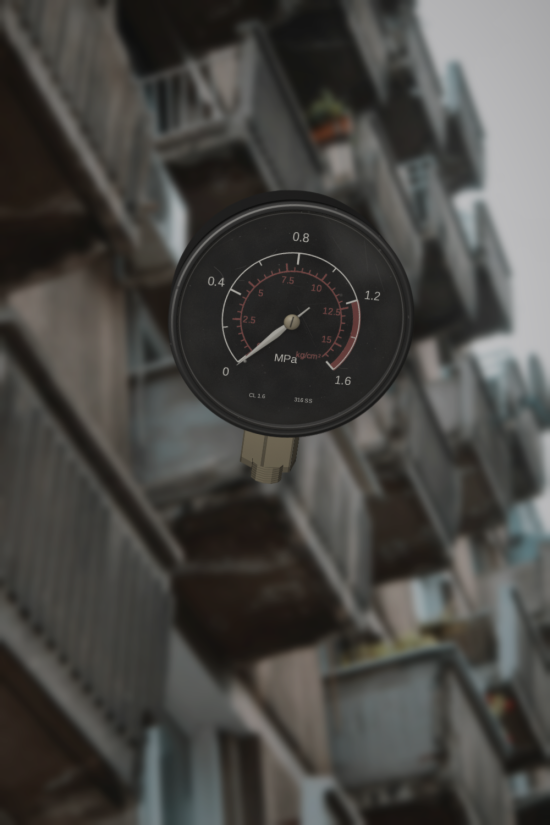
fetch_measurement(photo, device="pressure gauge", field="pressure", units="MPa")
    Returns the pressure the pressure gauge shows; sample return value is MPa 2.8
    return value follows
MPa 0
